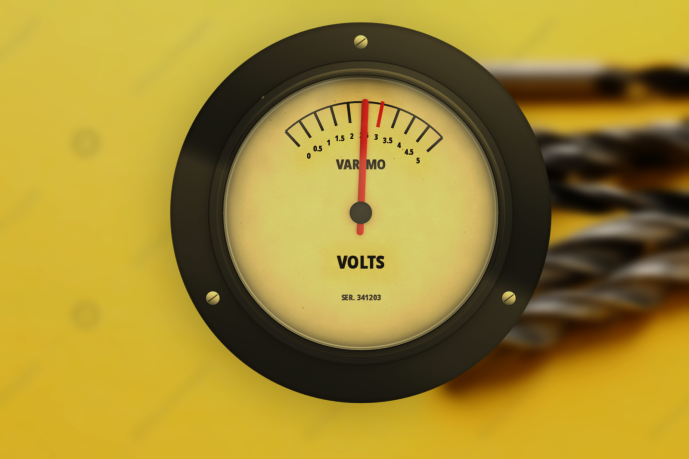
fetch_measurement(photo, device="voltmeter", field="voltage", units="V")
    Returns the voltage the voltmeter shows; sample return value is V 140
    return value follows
V 2.5
